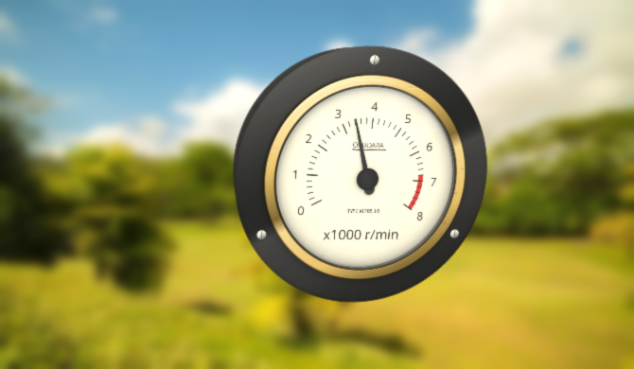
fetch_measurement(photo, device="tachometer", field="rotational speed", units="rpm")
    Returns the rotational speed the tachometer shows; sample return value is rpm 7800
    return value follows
rpm 3400
